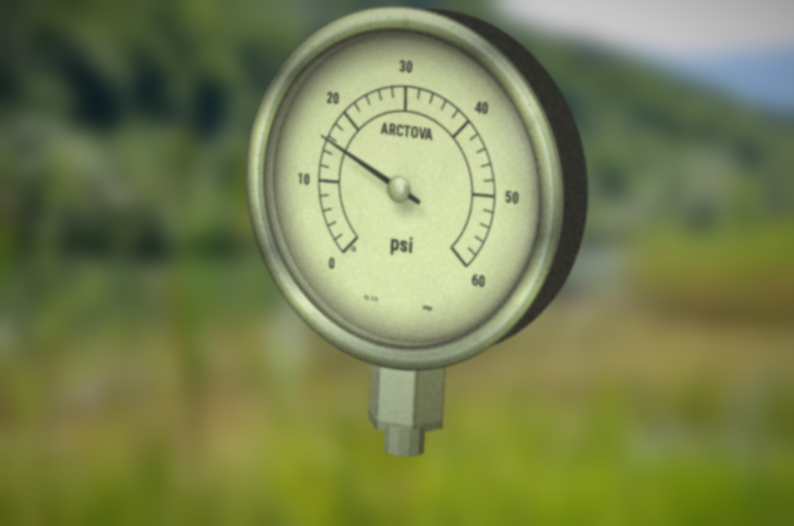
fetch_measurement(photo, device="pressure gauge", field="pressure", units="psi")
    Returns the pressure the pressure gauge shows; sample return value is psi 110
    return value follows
psi 16
